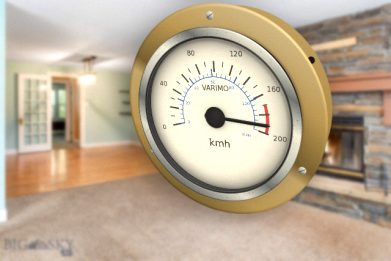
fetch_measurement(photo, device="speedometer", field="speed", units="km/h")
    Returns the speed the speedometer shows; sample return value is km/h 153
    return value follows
km/h 190
